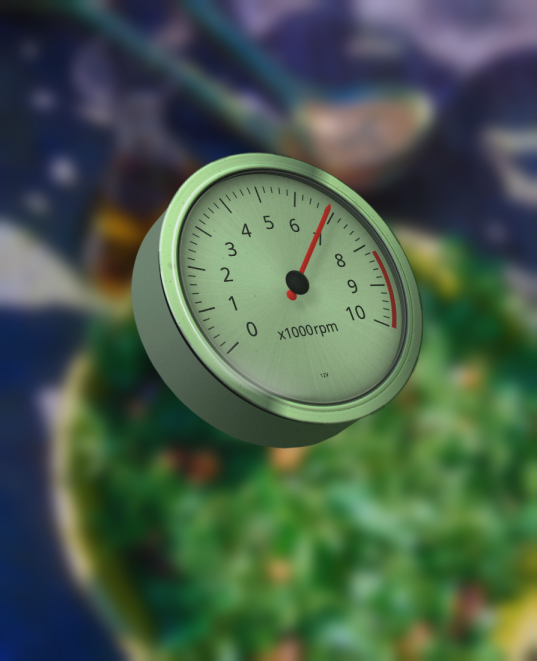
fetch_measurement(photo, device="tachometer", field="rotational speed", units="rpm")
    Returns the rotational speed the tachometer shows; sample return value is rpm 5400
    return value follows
rpm 6800
